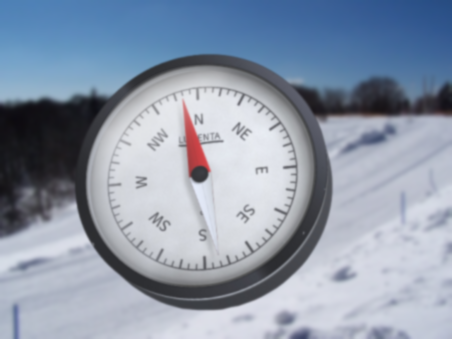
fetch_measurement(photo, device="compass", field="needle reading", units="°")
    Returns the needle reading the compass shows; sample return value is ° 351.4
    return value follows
° 350
